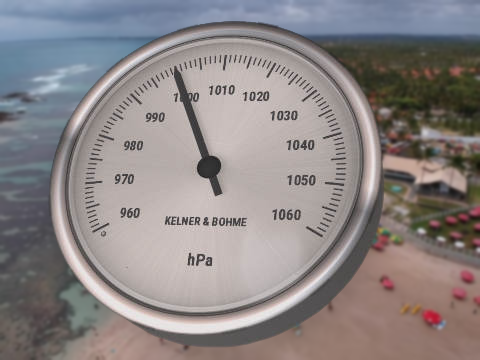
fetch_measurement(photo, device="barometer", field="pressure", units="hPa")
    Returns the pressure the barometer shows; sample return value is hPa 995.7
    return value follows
hPa 1000
